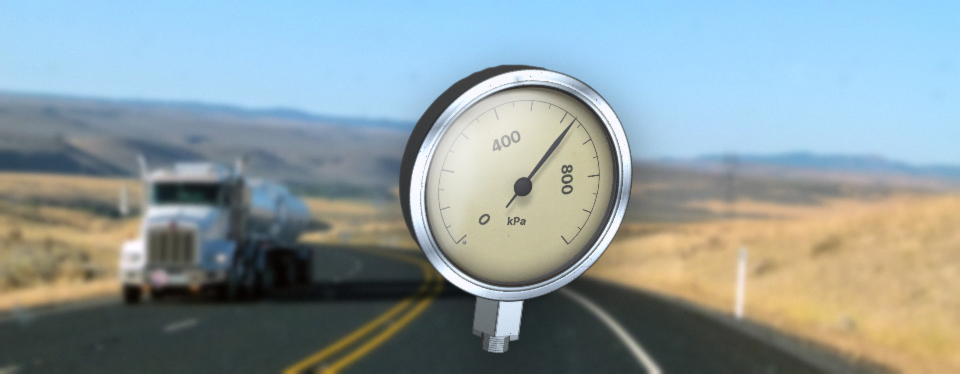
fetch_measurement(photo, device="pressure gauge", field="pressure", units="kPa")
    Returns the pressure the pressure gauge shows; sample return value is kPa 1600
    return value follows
kPa 625
